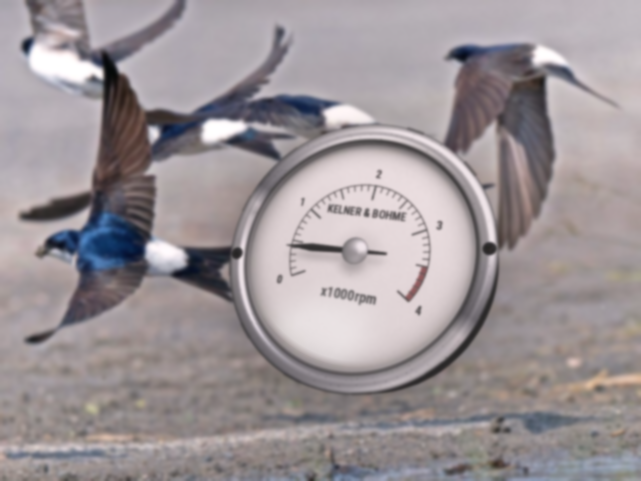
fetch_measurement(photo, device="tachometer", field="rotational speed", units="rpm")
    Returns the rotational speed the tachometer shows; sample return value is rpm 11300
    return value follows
rpm 400
